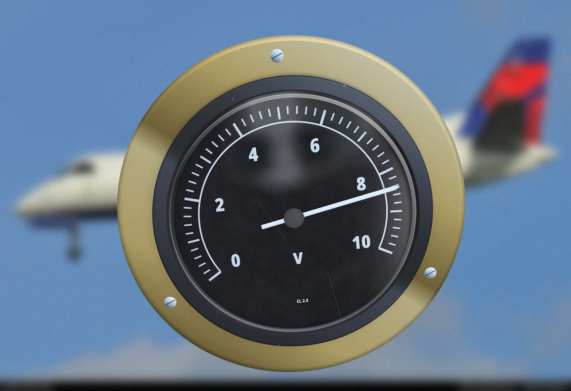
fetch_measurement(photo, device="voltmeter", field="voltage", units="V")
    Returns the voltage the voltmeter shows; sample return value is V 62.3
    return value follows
V 8.4
